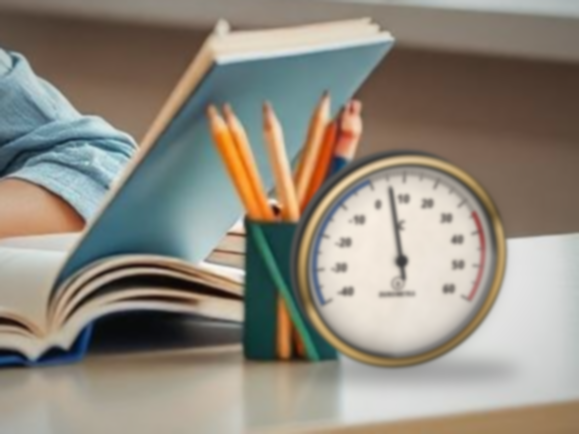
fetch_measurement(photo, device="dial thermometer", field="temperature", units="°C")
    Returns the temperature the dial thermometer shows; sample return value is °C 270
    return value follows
°C 5
